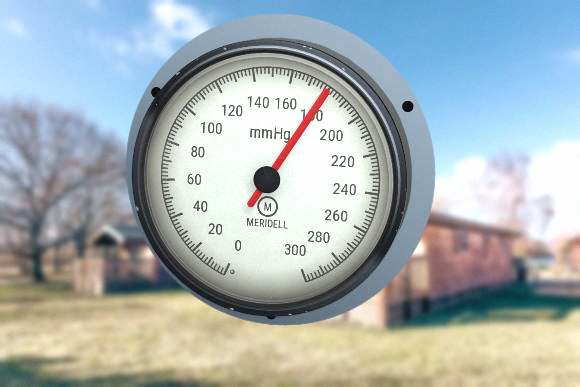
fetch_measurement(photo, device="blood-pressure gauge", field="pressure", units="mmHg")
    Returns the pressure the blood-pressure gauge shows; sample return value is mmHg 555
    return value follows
mmHg 180
